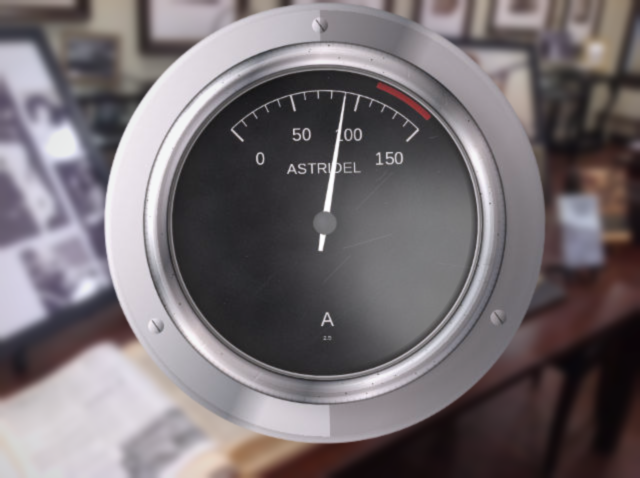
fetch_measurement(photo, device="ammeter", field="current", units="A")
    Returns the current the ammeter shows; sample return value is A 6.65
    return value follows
A 90
